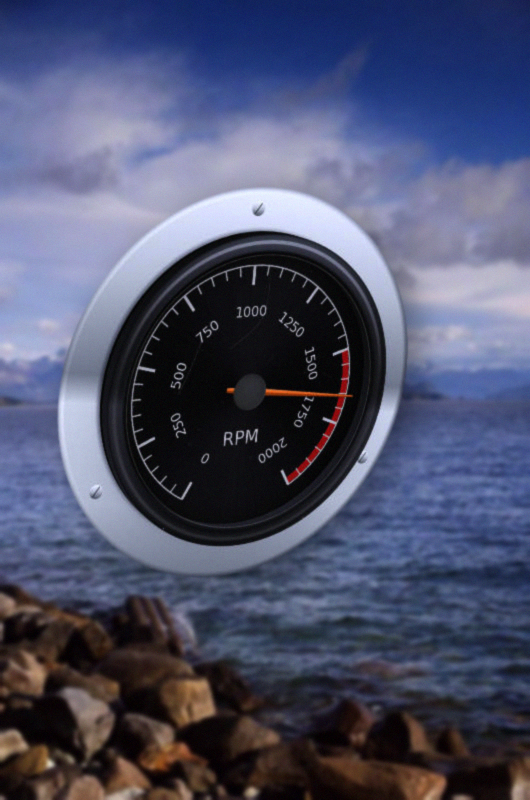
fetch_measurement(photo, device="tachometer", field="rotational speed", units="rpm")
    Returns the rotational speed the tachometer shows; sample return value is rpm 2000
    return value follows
rpm 1650
